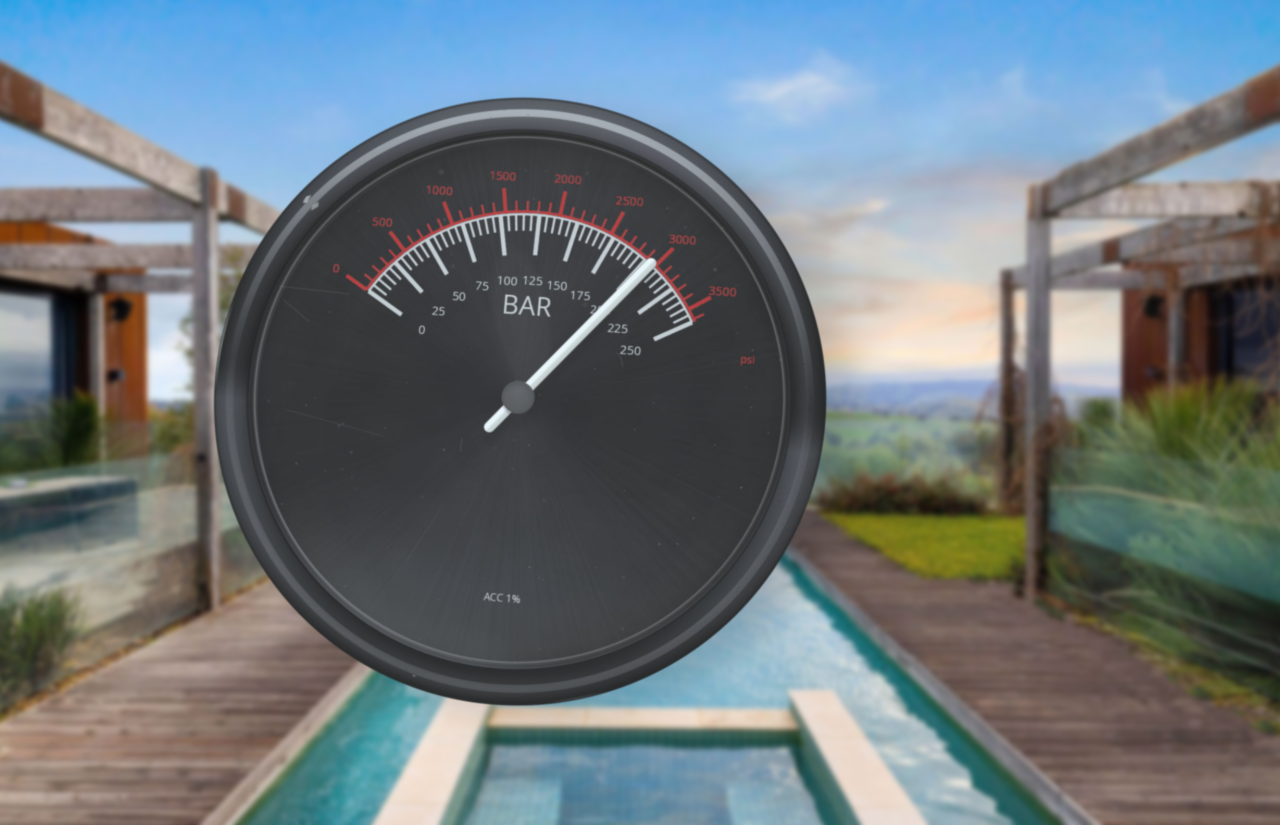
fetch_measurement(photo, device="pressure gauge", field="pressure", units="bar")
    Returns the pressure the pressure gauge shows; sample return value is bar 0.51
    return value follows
bar 205
